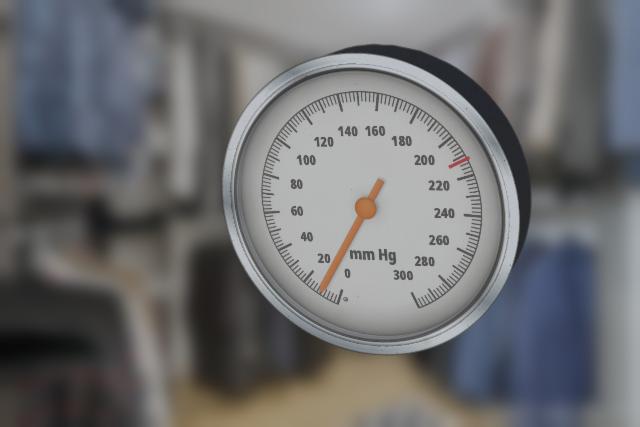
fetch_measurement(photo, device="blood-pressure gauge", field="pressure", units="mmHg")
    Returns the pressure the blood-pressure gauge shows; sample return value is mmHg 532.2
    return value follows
mmHg 10
